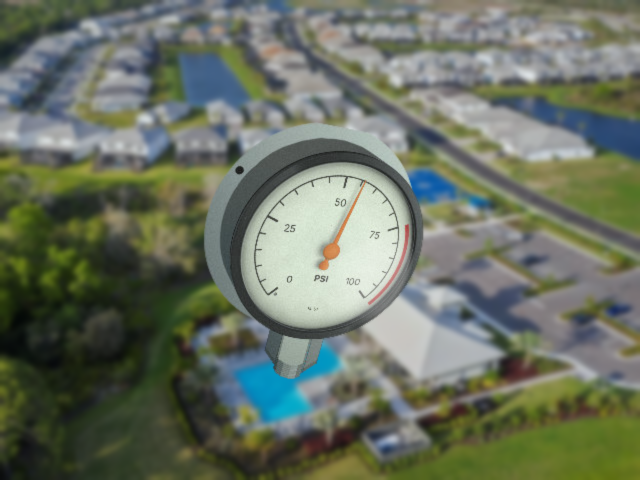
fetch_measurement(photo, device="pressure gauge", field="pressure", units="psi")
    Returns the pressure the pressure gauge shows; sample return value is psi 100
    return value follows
psi 55
